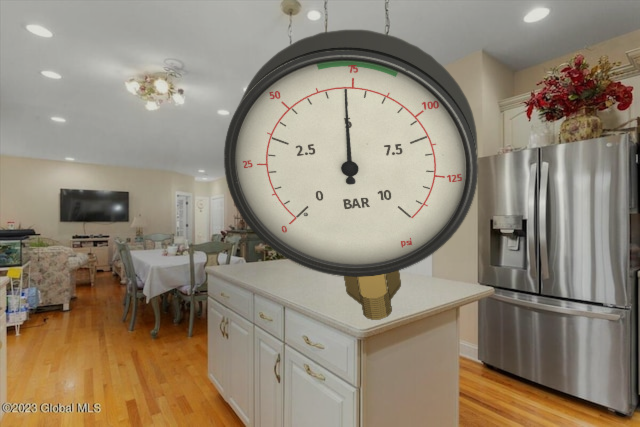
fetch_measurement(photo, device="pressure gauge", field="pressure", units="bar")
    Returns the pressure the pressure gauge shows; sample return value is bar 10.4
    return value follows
bar 5
